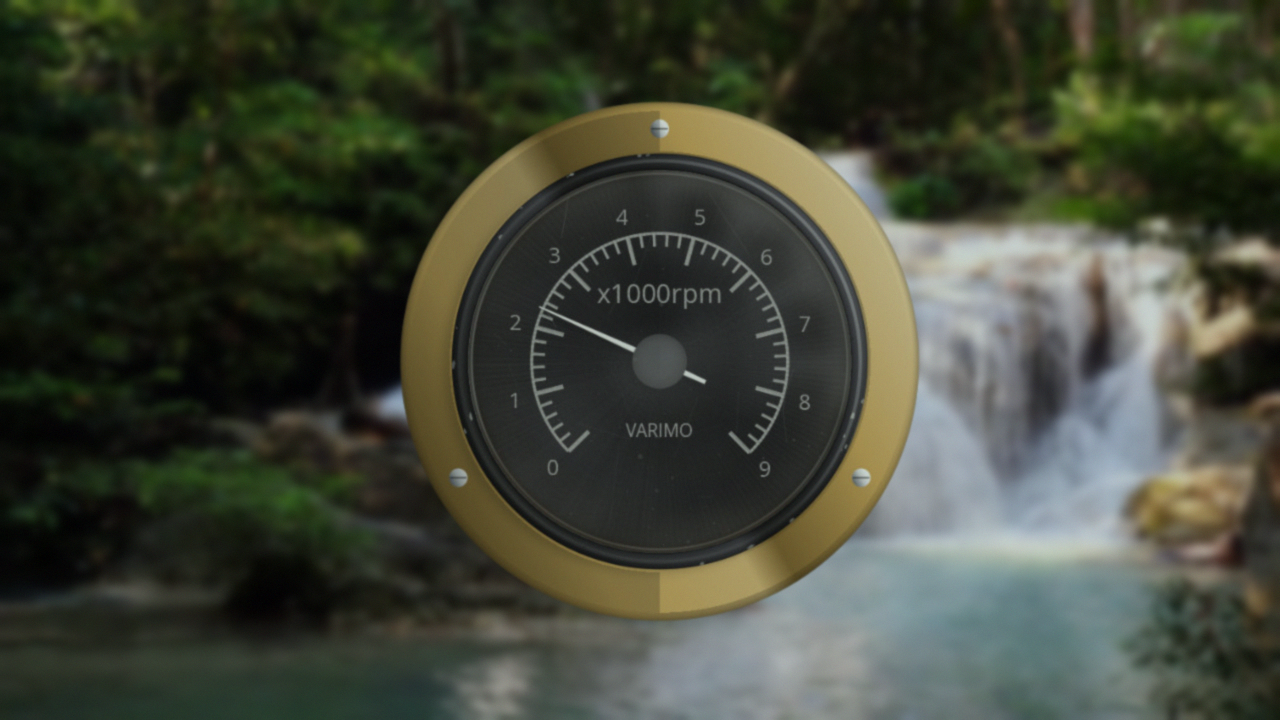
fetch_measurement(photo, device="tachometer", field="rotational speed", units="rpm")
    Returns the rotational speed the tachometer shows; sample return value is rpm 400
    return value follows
rpm 2300
